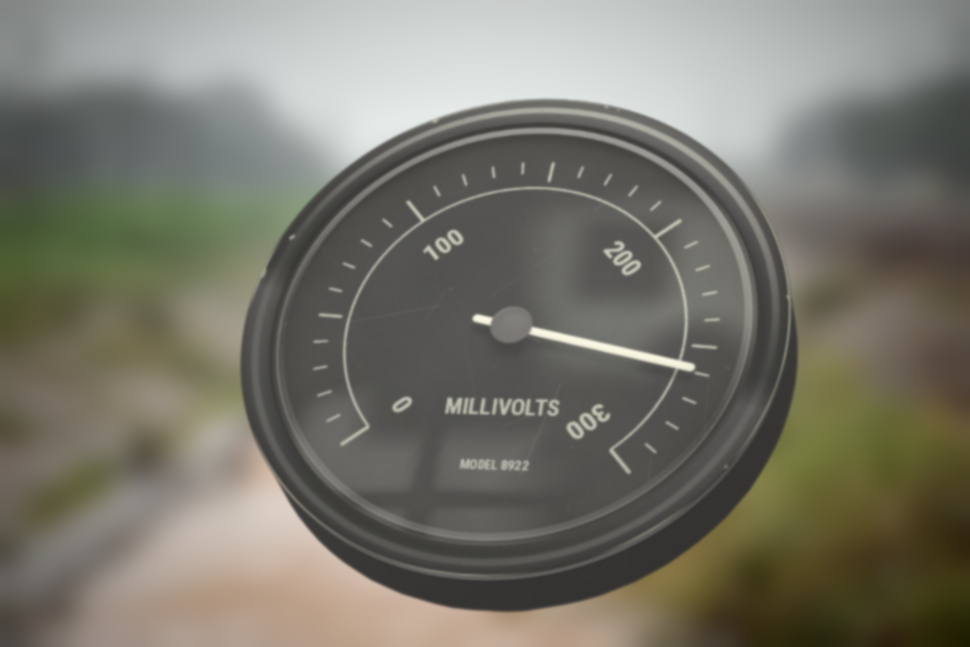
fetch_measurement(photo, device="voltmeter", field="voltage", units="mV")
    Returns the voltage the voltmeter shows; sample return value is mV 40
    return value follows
mV 260
